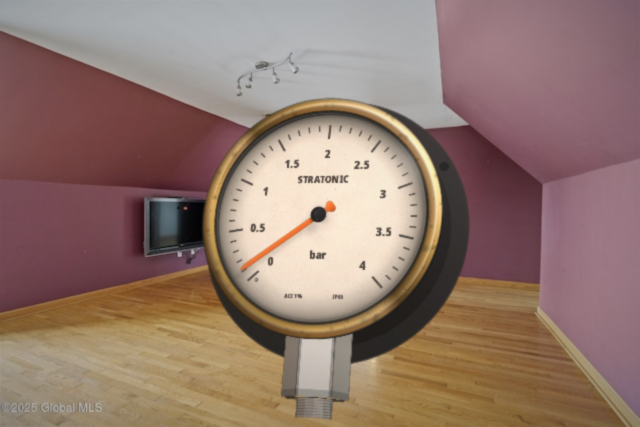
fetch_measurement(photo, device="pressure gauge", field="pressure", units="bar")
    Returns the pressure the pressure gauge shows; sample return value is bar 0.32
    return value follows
bar 0.1
